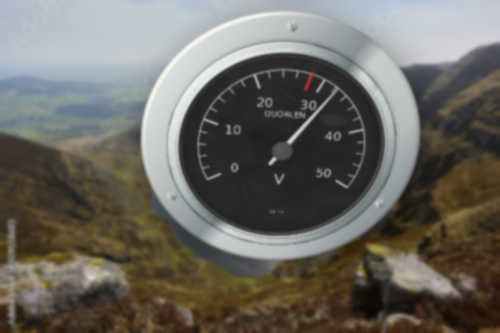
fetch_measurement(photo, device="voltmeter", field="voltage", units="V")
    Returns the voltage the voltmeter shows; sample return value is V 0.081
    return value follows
V 32
